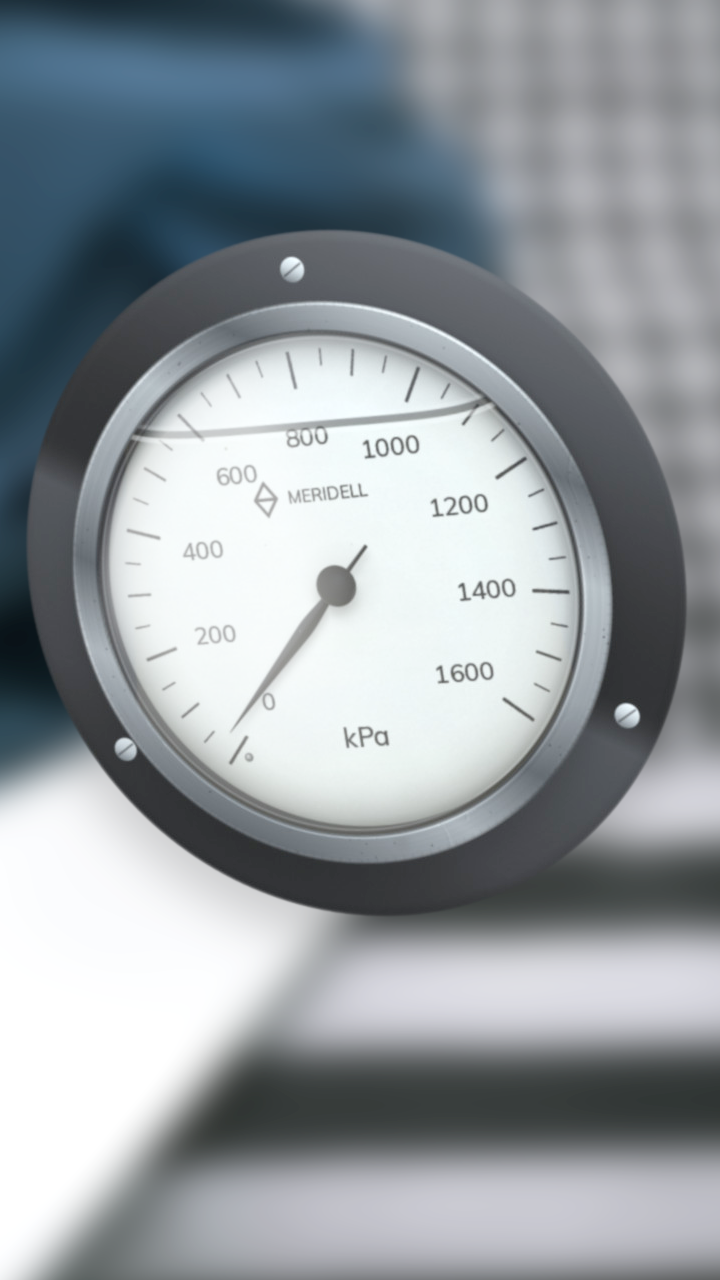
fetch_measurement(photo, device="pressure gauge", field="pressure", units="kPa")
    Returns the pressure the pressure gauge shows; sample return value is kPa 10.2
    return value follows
kPa 25
